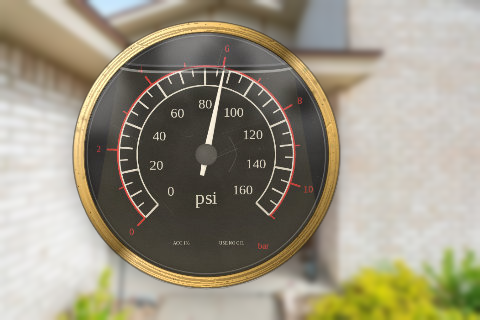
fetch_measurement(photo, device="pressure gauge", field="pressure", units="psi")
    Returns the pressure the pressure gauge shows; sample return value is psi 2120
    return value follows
psi 87.5
